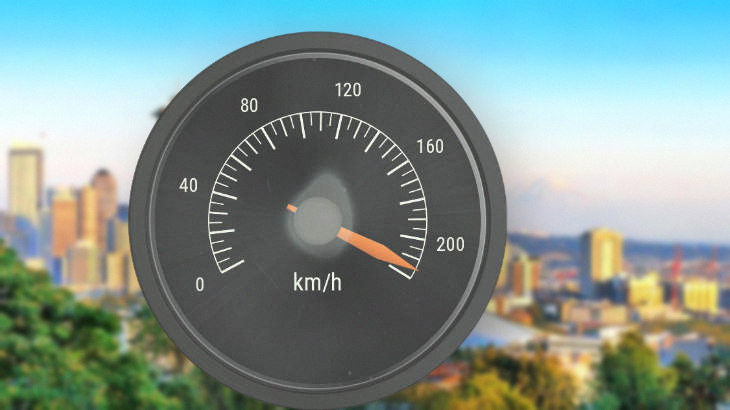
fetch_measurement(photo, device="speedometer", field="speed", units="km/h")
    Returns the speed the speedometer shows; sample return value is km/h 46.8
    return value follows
km/h 215
